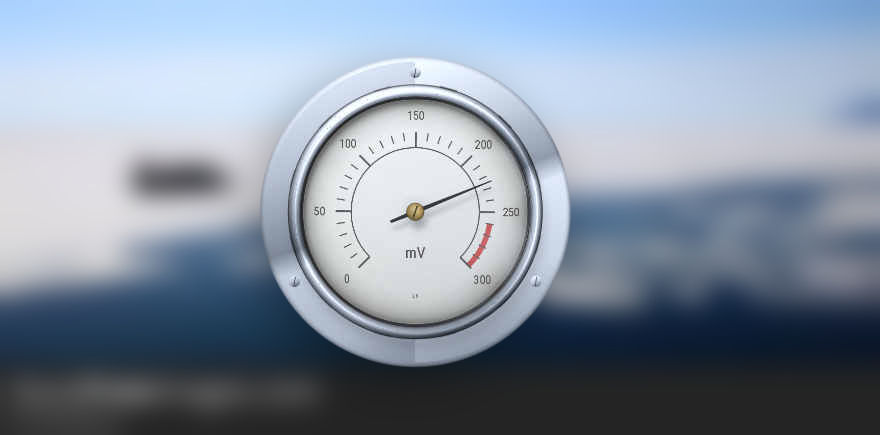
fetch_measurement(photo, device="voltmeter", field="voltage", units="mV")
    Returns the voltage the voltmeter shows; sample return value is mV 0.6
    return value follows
mV 225
